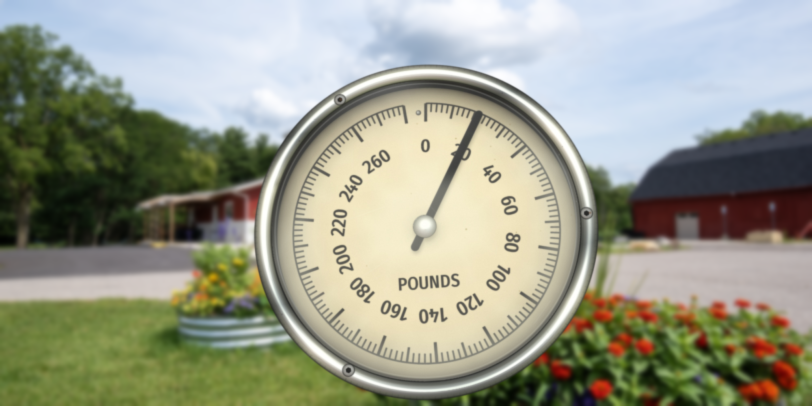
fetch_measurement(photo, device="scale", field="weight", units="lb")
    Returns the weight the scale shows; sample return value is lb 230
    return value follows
lb 20
